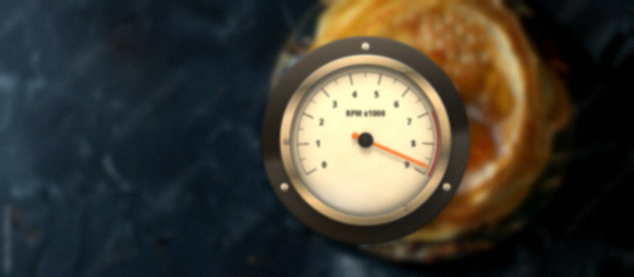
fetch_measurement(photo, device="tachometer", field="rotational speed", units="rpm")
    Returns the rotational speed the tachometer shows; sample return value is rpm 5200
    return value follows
rpm 8750
